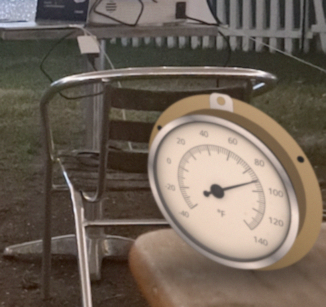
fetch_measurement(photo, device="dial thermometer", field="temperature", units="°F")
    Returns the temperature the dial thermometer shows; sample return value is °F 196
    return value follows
°F 90
